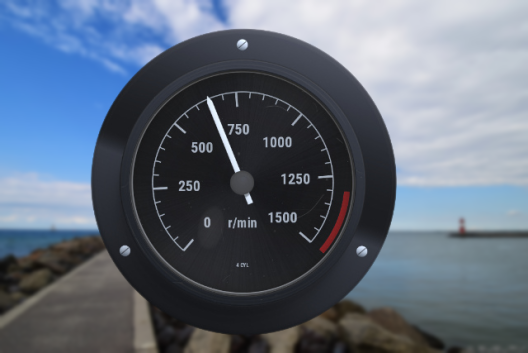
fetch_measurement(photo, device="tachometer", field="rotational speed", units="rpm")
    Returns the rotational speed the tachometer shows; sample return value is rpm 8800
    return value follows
rpm 650
